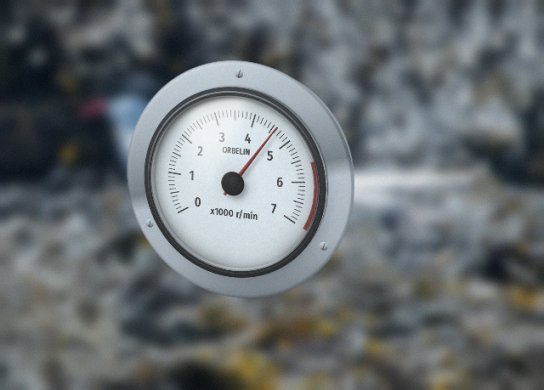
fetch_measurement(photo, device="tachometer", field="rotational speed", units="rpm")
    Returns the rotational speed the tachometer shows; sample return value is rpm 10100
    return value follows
rpm 4600
